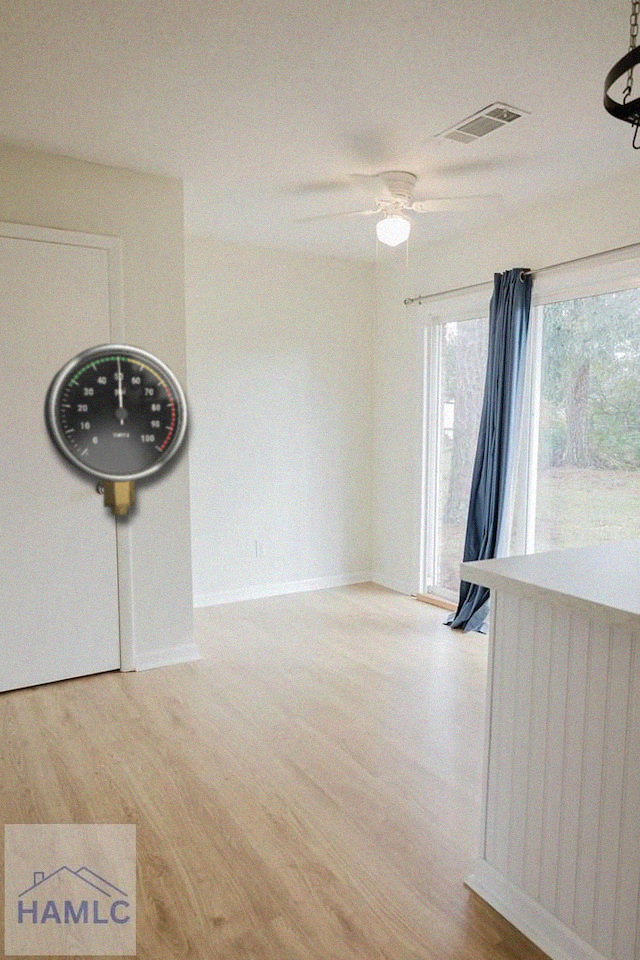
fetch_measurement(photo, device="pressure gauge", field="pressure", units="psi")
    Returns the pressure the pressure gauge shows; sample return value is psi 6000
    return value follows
psi 50
